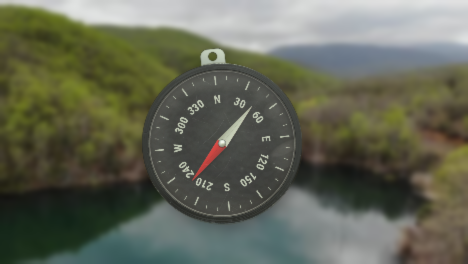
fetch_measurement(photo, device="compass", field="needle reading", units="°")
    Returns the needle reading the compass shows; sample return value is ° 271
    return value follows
° 225
